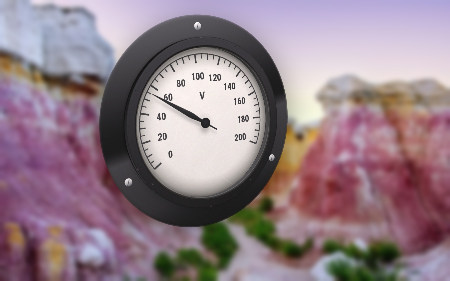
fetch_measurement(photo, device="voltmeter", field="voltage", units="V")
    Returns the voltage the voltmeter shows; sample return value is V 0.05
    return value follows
V 55
